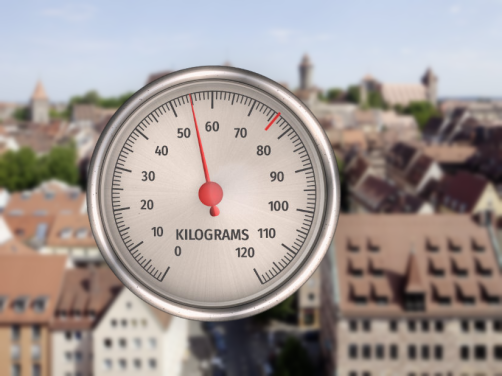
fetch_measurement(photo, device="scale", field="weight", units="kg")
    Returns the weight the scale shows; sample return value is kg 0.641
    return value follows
kg 55
